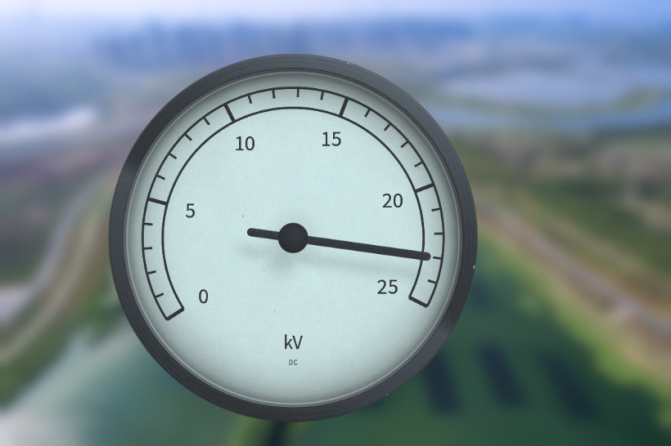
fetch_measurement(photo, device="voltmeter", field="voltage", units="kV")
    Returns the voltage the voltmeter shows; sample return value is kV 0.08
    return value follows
kV 23
